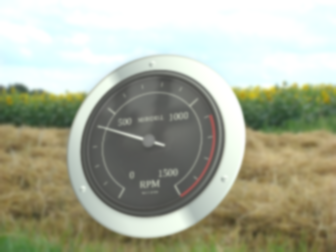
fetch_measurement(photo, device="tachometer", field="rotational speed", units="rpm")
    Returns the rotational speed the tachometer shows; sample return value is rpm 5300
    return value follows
rpm 400
